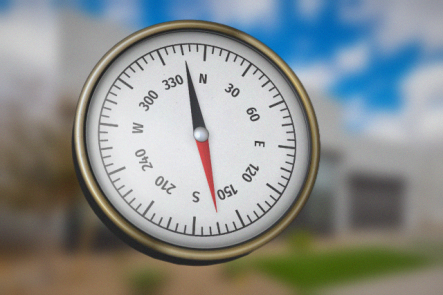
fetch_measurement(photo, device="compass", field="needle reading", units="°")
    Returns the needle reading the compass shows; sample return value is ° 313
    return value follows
° 165
